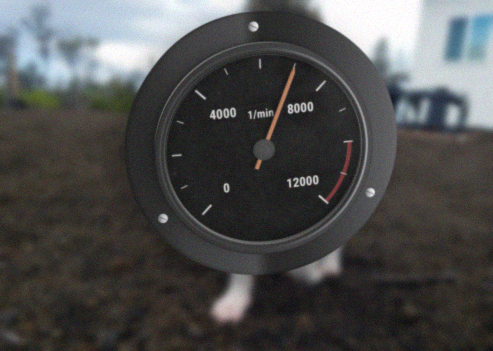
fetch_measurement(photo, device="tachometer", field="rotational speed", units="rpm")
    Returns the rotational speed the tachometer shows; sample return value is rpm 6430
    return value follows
rpm 7000
